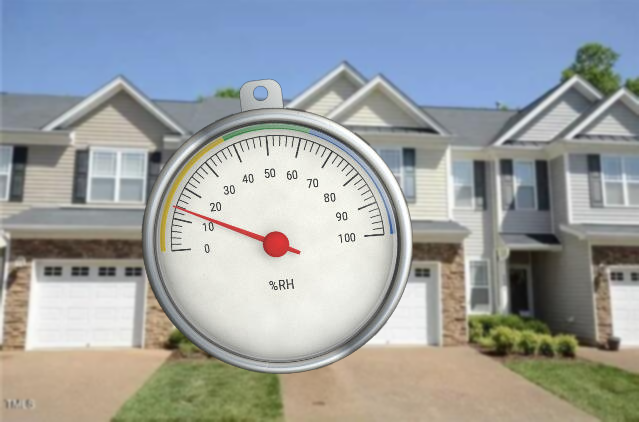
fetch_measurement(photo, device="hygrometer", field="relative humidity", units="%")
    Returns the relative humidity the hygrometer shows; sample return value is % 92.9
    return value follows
% 14
